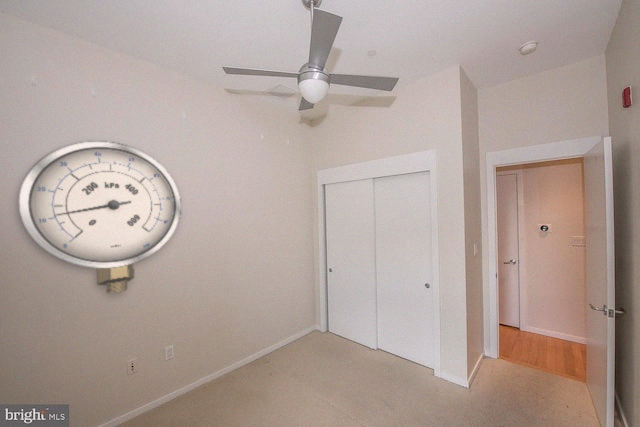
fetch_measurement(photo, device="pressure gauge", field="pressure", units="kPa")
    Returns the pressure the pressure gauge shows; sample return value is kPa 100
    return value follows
kPa 75
